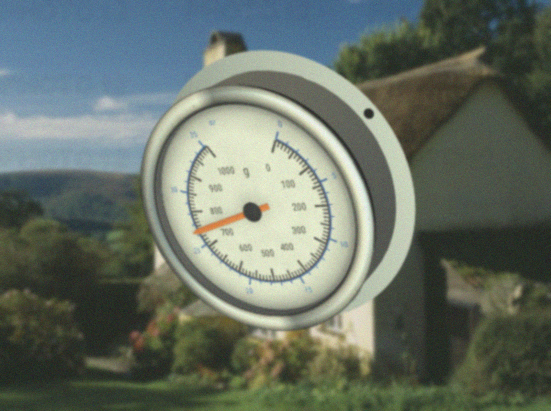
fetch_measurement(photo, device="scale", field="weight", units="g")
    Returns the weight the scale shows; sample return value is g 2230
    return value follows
g 750
